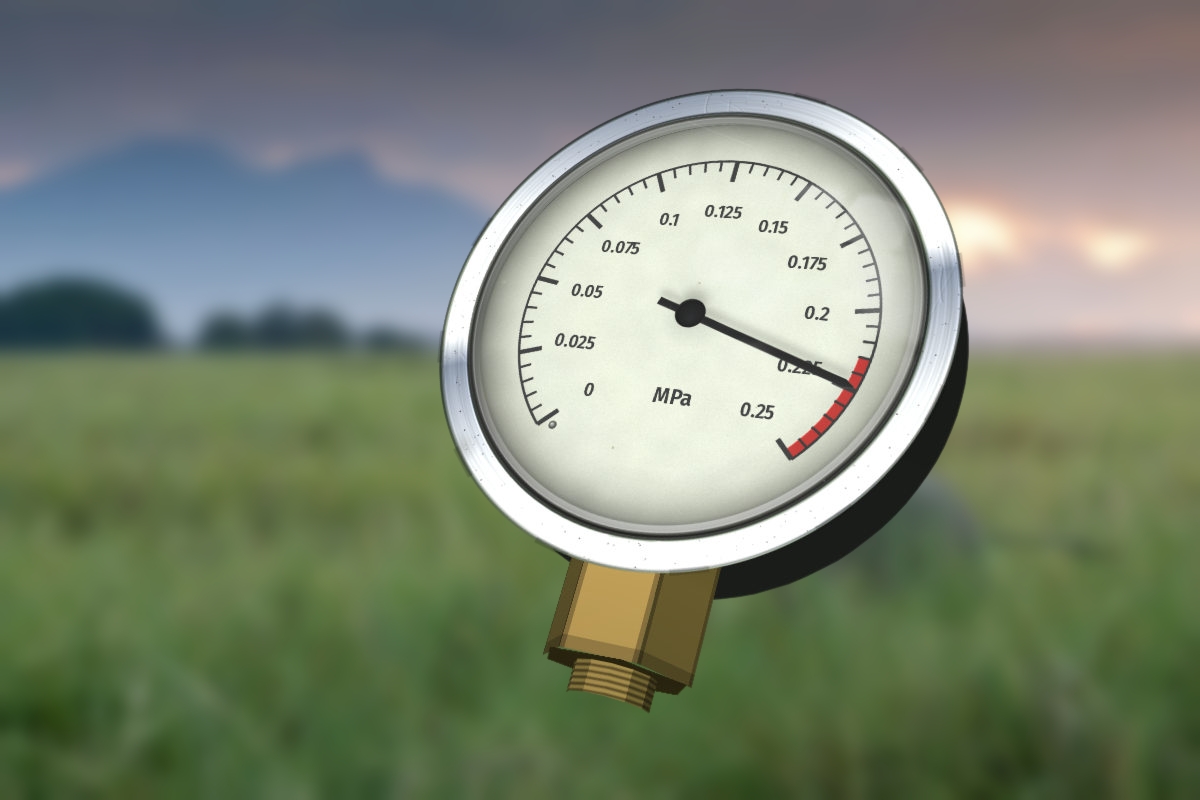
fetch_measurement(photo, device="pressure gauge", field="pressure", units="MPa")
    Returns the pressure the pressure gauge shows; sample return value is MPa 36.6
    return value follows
MPa 0.225
